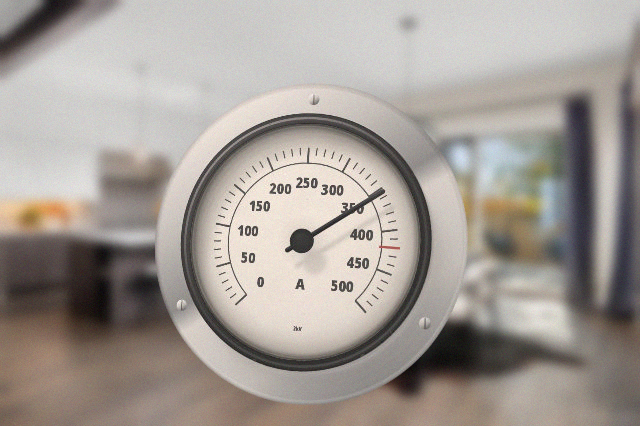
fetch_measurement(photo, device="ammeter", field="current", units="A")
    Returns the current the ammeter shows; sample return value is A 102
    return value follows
A 355
